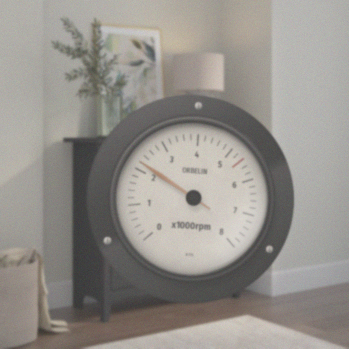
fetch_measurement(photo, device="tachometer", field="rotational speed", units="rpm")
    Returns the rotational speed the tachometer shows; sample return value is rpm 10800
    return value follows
rpm 2200
